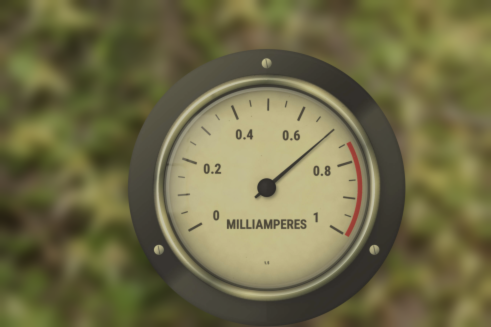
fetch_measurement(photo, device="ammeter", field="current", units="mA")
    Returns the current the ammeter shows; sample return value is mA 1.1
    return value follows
mA 0.7
